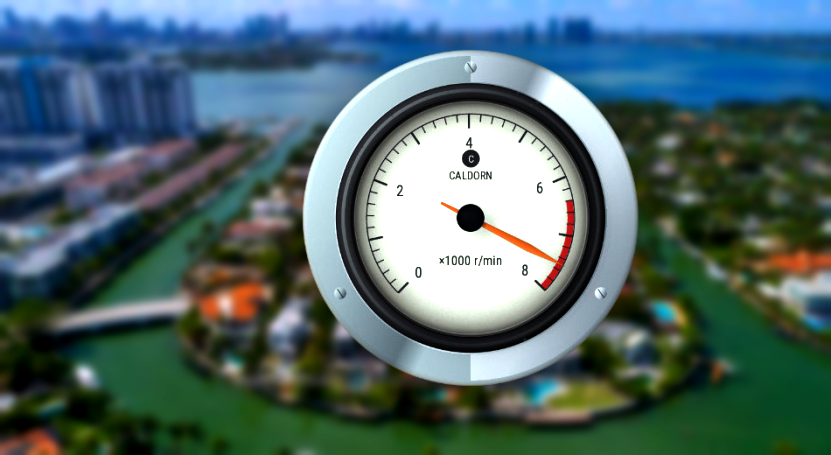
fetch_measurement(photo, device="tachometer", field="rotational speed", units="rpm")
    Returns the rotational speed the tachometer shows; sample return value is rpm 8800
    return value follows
rpm 7500
